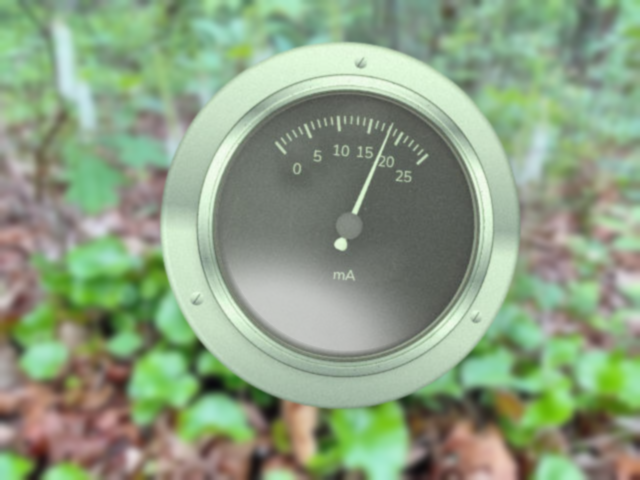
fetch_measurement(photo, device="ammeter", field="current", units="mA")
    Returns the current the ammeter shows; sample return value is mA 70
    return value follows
mA 18
